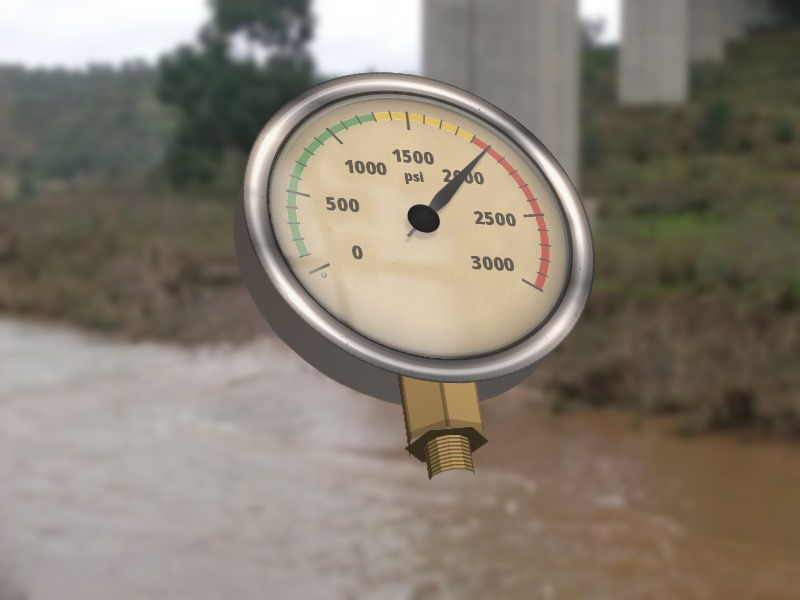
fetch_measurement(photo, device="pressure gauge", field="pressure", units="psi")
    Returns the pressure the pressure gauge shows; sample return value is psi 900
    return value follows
psi 2000
